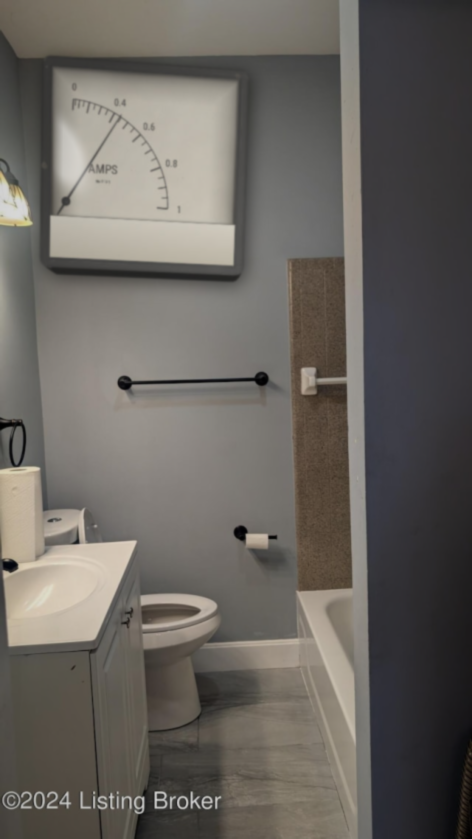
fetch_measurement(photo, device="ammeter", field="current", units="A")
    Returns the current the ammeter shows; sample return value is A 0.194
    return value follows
A 0.45
